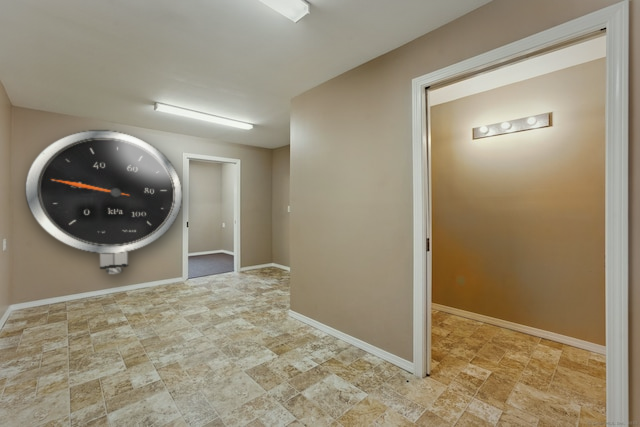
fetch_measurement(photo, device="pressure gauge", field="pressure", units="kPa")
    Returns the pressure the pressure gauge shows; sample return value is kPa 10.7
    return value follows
kPa 20
